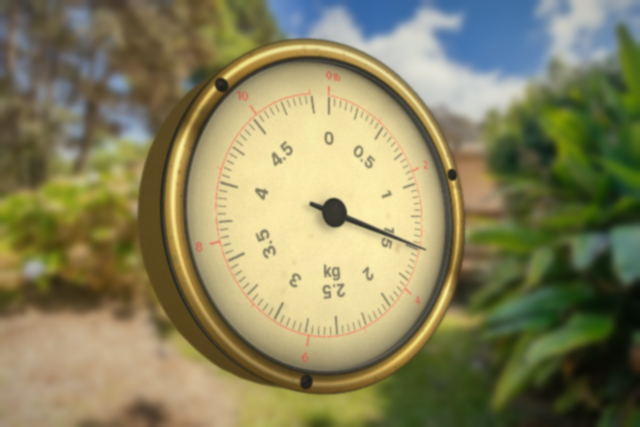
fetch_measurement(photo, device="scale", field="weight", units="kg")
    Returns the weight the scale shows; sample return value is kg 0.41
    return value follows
kg 1.5
